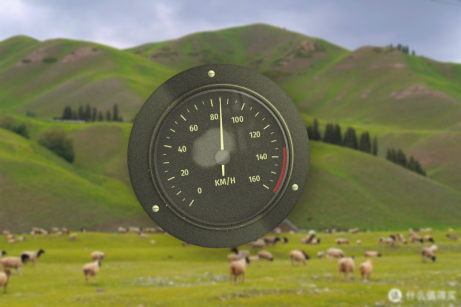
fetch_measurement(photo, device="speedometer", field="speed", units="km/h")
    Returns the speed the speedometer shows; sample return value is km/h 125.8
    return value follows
km/h 85
